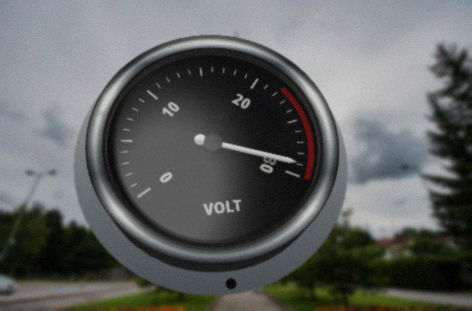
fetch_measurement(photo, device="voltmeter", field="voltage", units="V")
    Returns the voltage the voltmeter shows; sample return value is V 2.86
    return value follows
V 29
